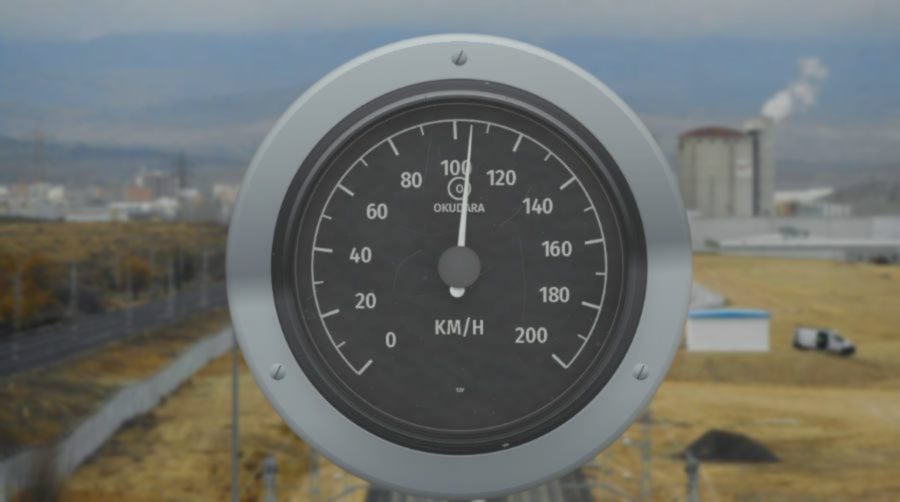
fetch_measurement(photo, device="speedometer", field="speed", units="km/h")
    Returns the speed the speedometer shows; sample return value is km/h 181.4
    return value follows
km/h 105
